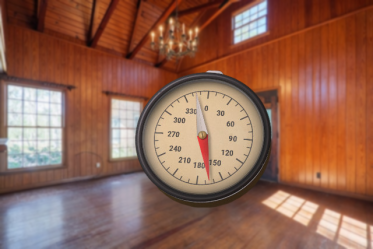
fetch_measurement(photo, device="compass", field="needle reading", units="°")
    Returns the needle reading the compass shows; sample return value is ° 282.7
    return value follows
° 165
